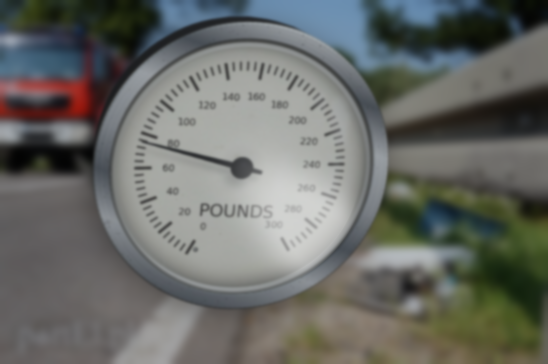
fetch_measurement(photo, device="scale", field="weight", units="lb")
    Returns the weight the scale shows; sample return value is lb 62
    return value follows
lb 76
